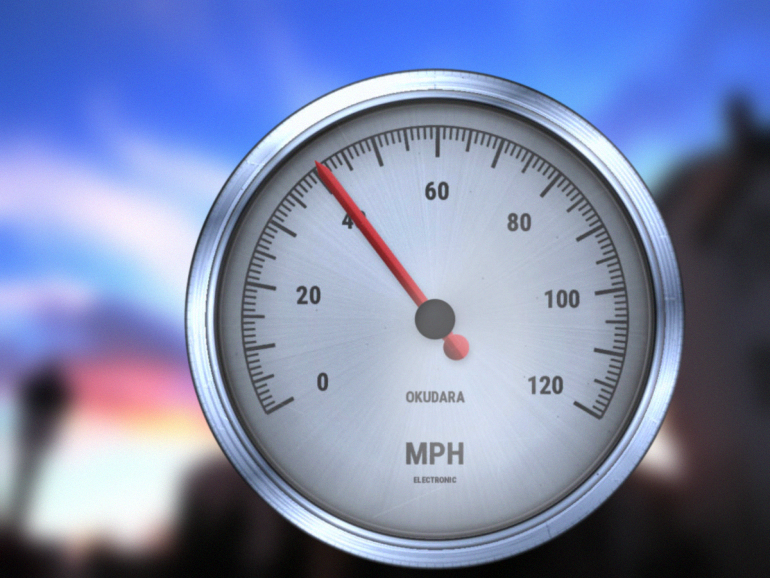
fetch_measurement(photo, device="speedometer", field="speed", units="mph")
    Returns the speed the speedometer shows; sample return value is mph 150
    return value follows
mph 41
